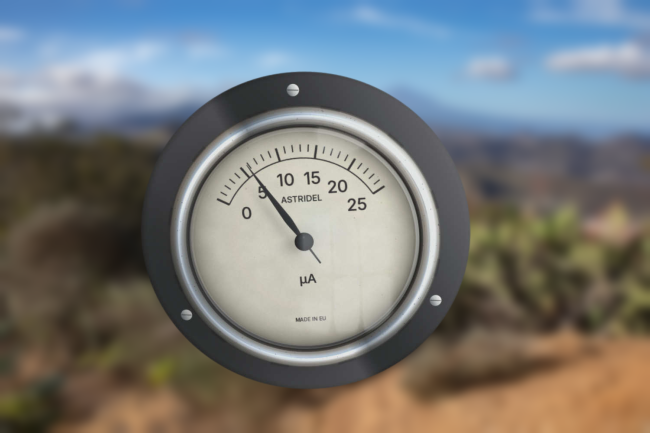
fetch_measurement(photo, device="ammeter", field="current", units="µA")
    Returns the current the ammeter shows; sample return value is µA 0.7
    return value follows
µA 6
